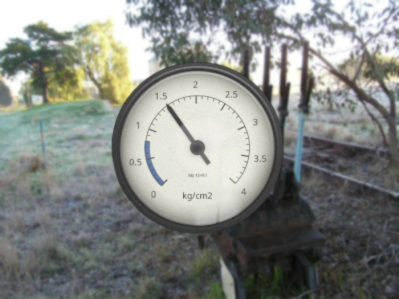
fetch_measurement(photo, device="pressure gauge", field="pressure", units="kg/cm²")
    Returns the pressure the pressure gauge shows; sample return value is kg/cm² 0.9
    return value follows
kg/cm² 1.5
